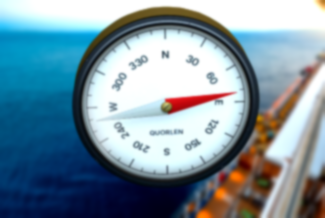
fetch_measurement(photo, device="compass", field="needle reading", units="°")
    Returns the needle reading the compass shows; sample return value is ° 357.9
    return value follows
° 80
